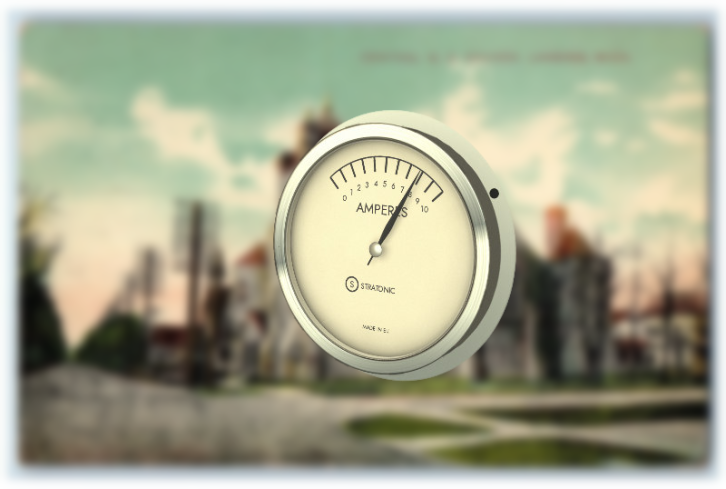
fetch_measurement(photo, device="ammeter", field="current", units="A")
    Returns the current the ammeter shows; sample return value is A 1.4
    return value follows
A 8
